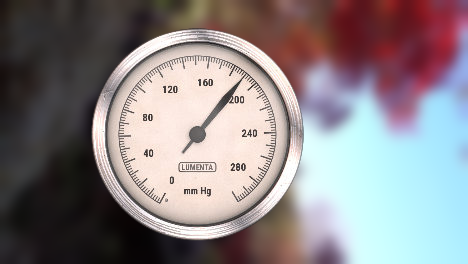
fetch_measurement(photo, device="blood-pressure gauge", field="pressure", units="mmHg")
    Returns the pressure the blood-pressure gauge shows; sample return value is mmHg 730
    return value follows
mmHg 190
